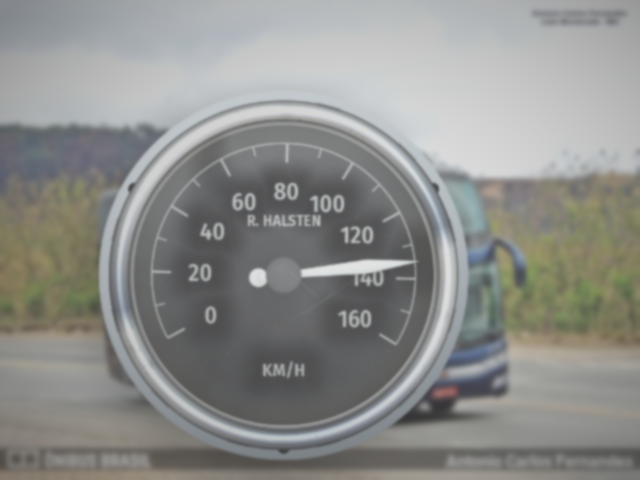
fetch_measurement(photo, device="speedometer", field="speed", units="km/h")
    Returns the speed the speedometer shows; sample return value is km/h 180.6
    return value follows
km/h 135
